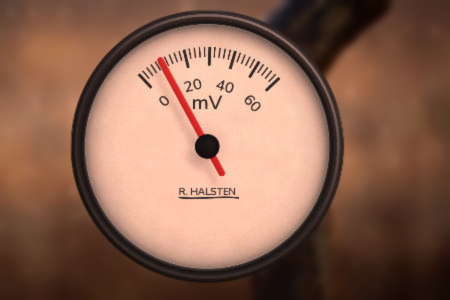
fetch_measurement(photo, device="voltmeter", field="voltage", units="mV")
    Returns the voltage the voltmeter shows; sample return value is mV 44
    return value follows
mV 10
